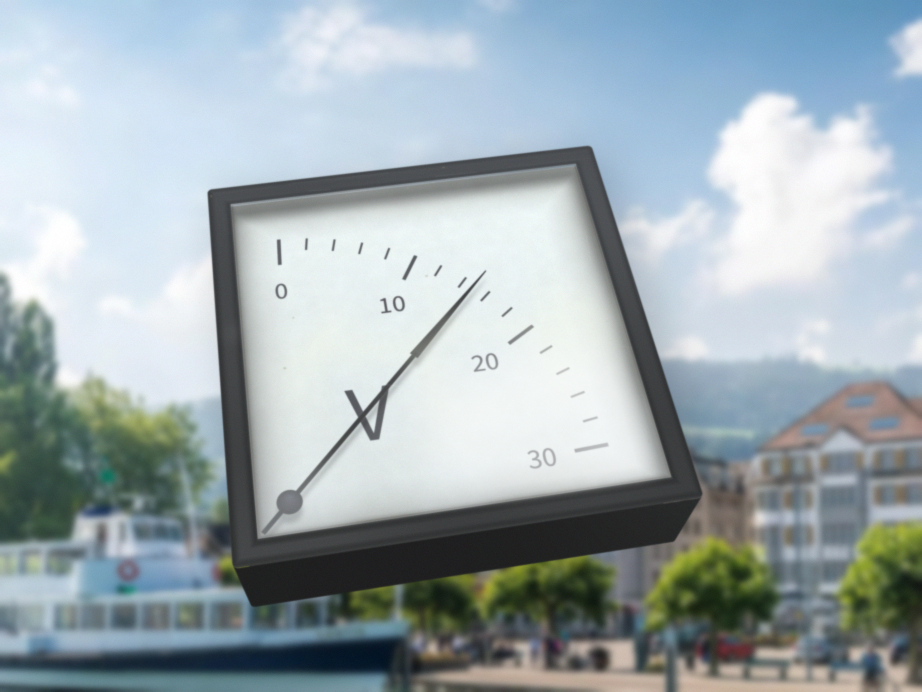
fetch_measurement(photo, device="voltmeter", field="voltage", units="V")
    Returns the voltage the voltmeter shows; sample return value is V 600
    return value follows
V 15
